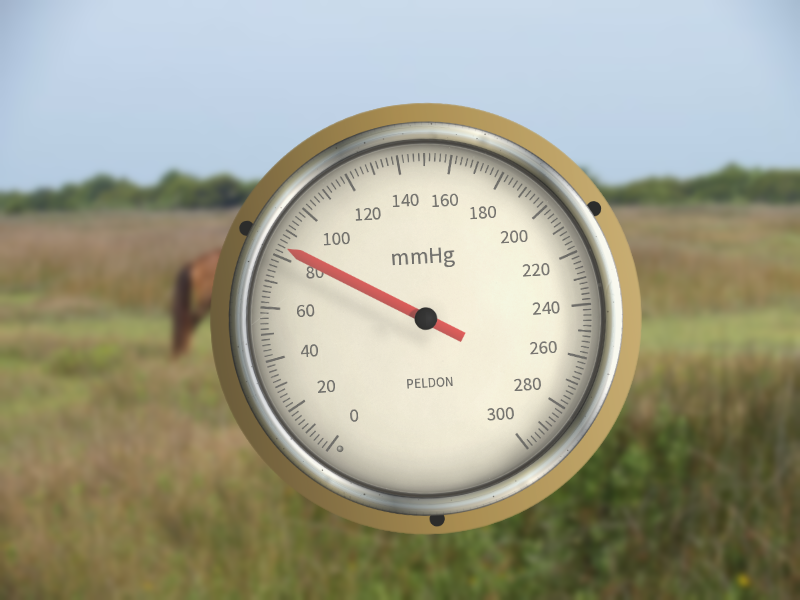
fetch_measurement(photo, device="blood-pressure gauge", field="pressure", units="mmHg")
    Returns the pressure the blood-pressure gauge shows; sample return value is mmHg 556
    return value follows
mmHg 84
